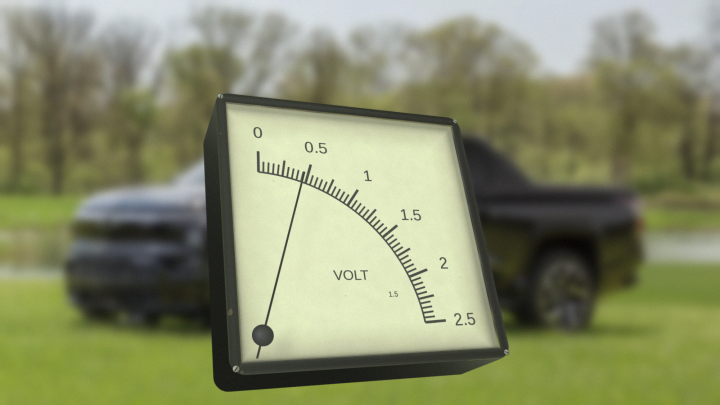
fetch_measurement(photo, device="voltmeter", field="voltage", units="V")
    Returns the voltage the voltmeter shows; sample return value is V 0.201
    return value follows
V 0.45
